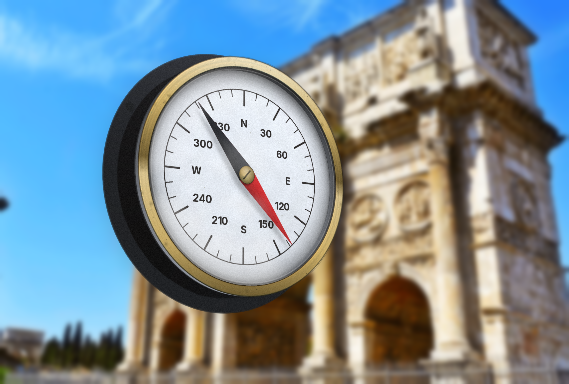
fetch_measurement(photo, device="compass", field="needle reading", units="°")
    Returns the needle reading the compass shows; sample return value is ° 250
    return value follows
° 140
